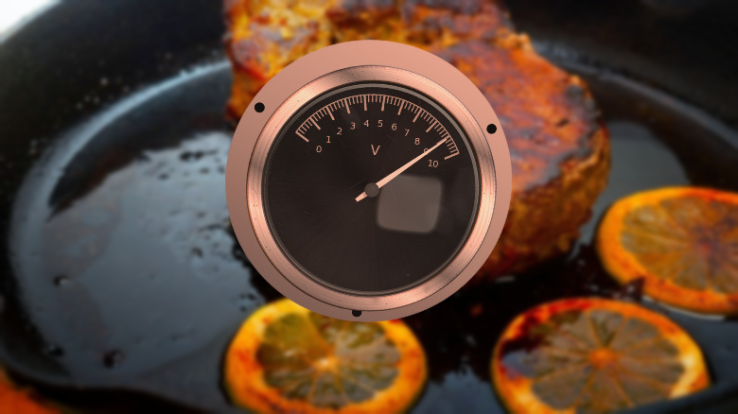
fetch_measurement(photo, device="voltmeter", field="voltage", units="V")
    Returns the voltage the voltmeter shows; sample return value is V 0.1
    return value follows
V 9
